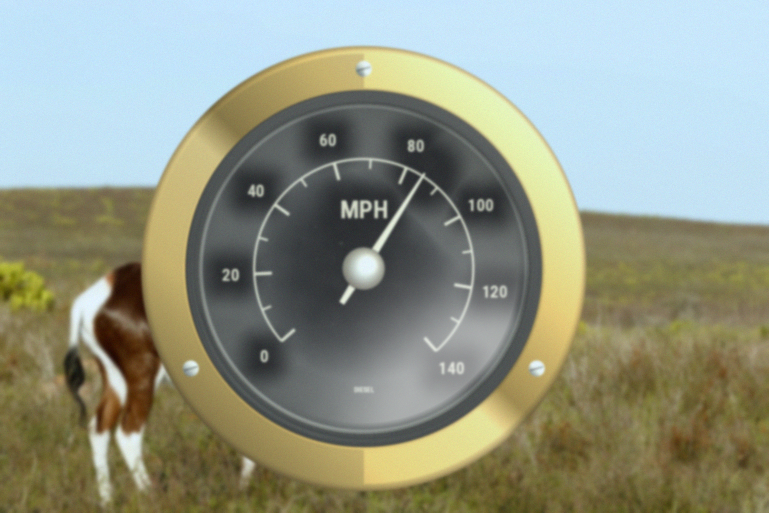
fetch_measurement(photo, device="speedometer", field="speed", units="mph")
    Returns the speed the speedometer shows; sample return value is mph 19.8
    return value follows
mph 85
